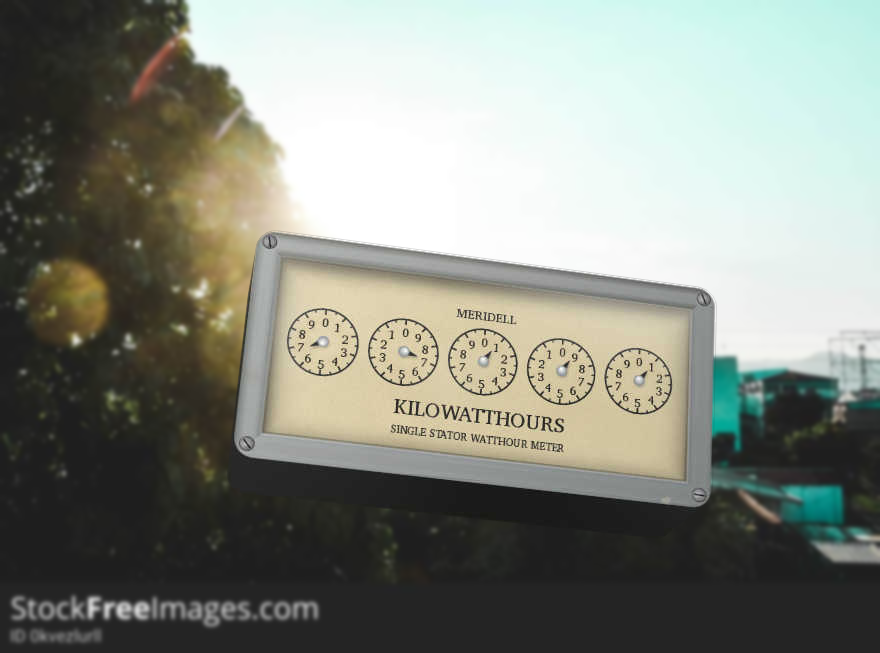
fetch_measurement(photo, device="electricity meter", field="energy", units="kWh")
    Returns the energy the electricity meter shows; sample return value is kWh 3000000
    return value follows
kWh 67091
